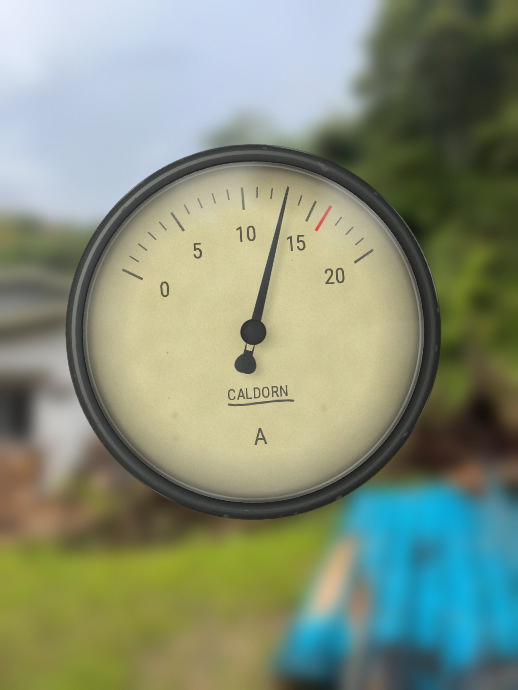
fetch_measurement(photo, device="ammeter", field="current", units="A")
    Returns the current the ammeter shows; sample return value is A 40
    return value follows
A 13
